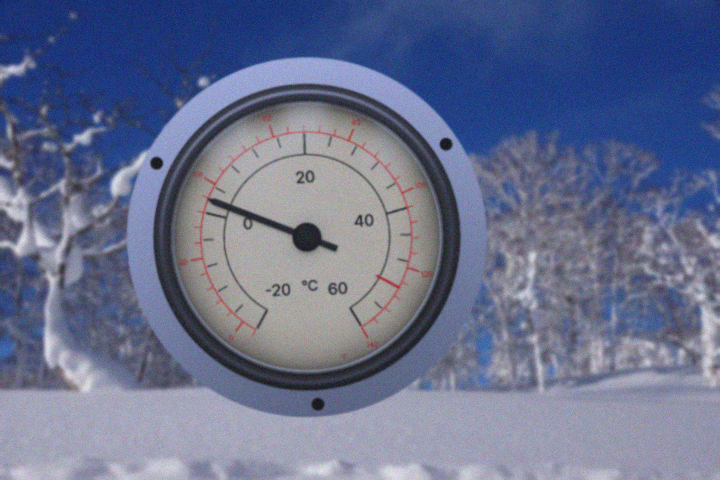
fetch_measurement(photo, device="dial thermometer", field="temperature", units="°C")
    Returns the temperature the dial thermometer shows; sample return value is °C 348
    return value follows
°C 2
